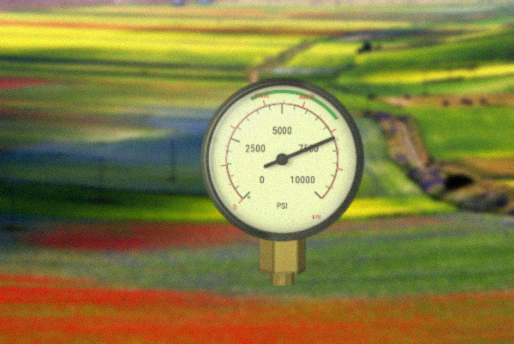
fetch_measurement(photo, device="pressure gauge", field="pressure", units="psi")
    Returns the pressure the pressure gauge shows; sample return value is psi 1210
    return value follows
psi 7500
